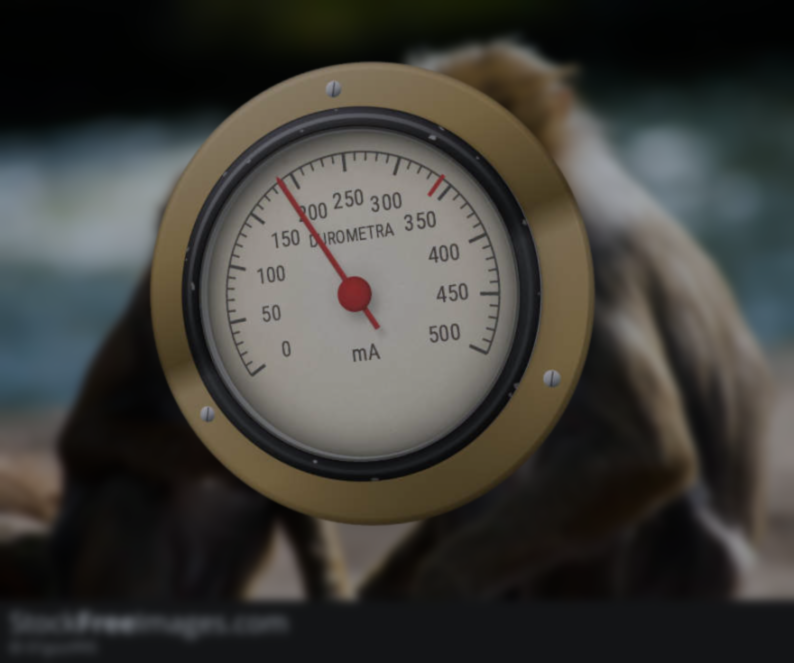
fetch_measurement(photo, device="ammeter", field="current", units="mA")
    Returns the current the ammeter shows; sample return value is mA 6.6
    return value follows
mA 190
